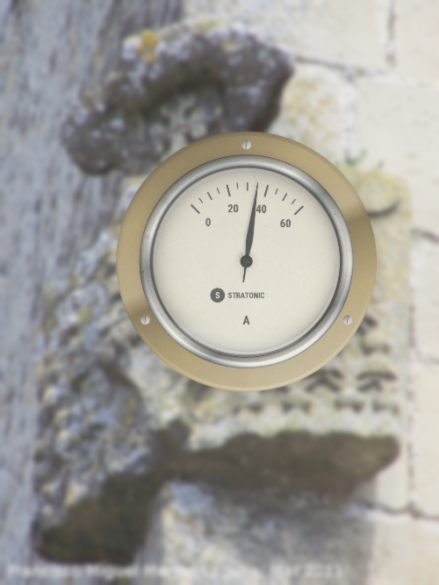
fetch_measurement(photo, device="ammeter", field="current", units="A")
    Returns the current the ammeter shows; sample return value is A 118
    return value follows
A 35
